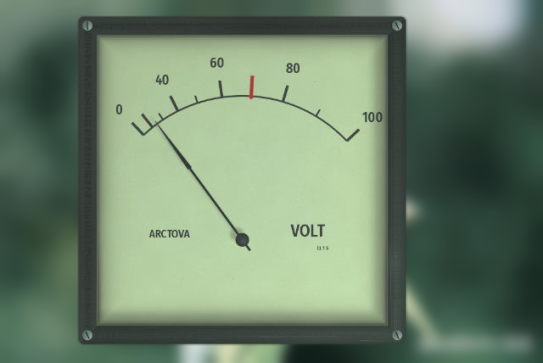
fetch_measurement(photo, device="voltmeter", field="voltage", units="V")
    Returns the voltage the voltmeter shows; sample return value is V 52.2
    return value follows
V 25
